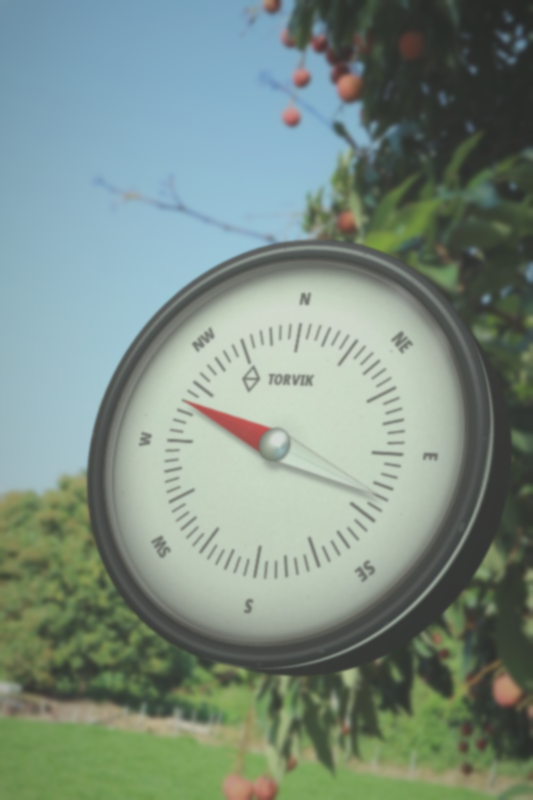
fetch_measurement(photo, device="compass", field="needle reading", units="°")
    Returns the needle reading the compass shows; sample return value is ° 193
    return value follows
° 290
